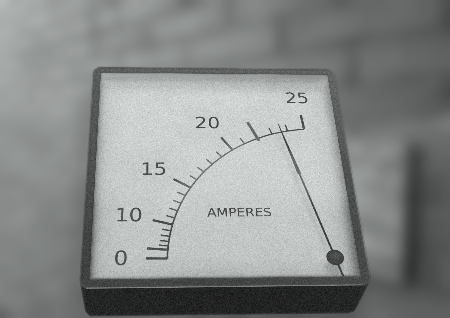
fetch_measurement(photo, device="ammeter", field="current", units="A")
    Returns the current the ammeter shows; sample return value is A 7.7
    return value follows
A 23.5
